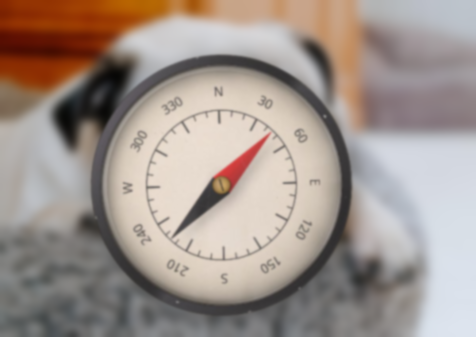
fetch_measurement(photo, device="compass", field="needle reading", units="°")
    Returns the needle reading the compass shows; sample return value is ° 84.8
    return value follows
° 45
